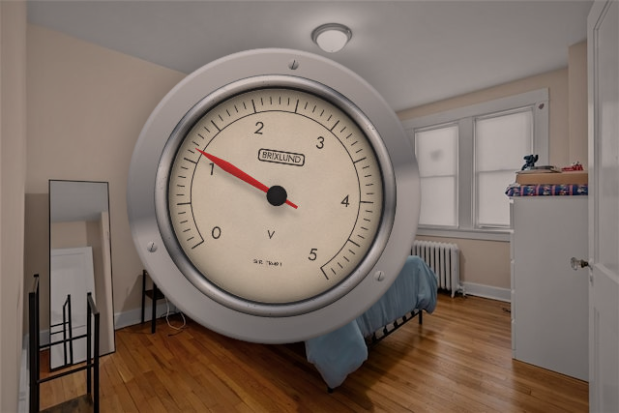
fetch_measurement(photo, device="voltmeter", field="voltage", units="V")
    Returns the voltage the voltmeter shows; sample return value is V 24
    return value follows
V 1.15
